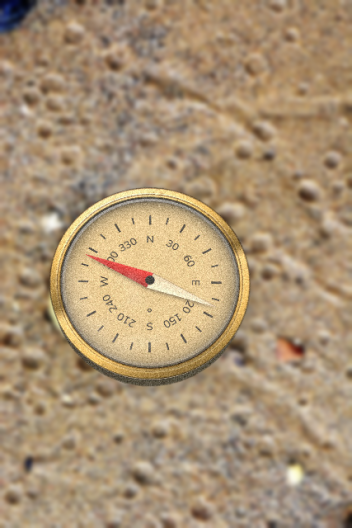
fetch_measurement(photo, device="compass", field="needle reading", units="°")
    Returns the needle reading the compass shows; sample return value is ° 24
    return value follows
° 292.5
